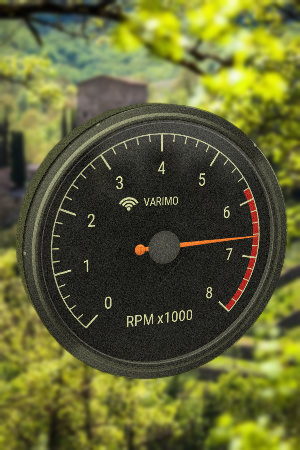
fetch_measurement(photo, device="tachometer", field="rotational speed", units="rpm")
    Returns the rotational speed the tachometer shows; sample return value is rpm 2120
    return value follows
rpm 6600
